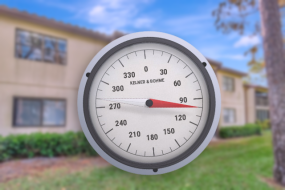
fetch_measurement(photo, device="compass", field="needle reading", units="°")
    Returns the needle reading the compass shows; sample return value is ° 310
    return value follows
° 100
